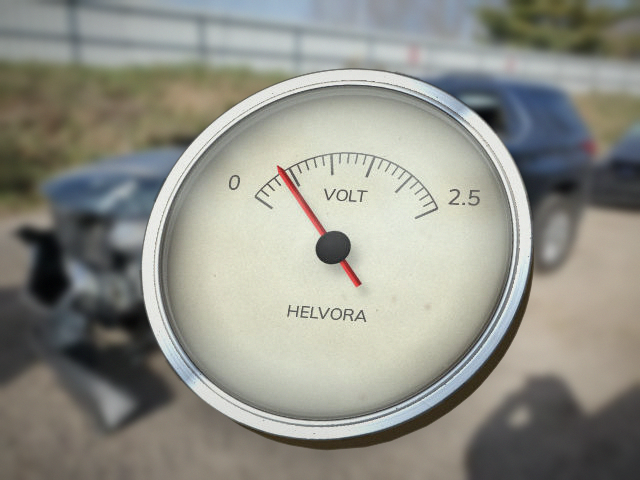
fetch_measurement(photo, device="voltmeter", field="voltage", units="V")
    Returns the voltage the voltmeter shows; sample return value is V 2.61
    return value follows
V 0.4
